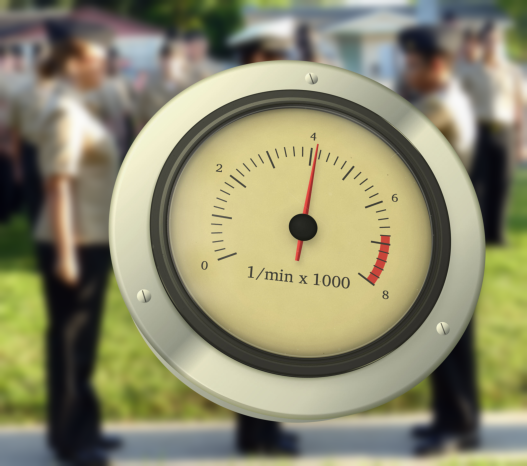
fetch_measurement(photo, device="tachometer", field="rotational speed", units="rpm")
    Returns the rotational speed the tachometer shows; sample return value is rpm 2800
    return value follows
rpm 4100
